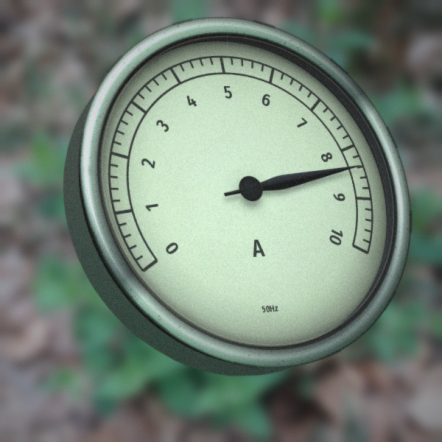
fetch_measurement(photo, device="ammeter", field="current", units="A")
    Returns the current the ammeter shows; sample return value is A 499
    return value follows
A 8.4
